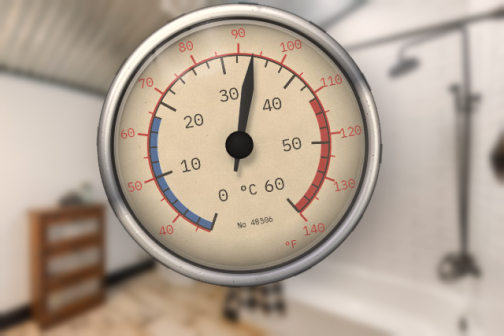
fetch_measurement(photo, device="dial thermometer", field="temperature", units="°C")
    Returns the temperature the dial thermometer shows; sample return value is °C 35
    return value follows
°C 34
